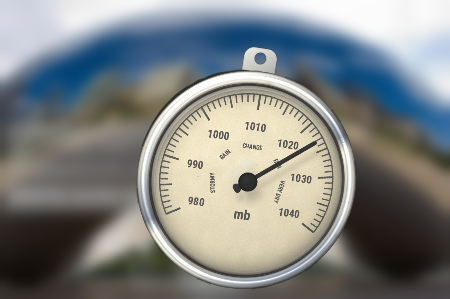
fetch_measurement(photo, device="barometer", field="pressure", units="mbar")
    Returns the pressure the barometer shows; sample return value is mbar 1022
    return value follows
mbar 1023
